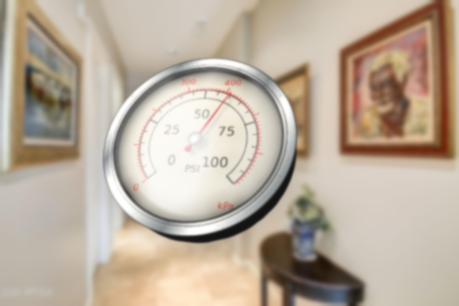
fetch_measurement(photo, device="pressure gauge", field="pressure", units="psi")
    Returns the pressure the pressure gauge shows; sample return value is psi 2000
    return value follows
psi 60
